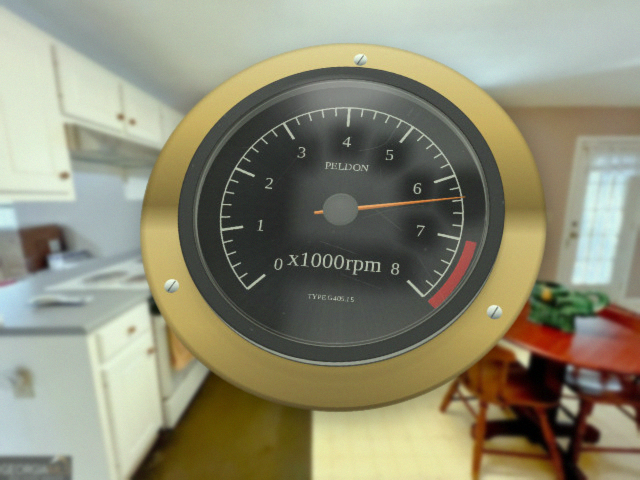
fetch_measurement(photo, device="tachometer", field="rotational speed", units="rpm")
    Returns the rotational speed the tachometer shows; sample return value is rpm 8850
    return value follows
rpm 6400
